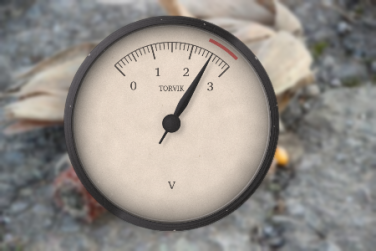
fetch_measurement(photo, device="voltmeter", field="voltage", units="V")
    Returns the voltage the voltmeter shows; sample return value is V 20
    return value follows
V 2.5
